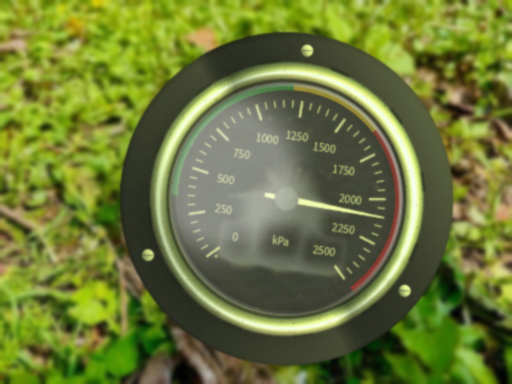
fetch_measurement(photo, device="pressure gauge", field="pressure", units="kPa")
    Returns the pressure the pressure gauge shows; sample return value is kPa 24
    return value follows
kPa 2100
